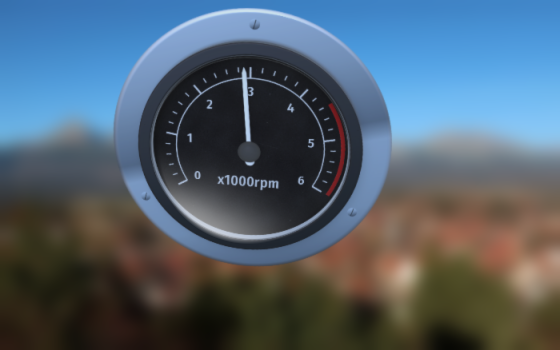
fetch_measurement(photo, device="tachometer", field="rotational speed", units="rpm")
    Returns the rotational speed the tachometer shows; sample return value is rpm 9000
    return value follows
rpm 2900
